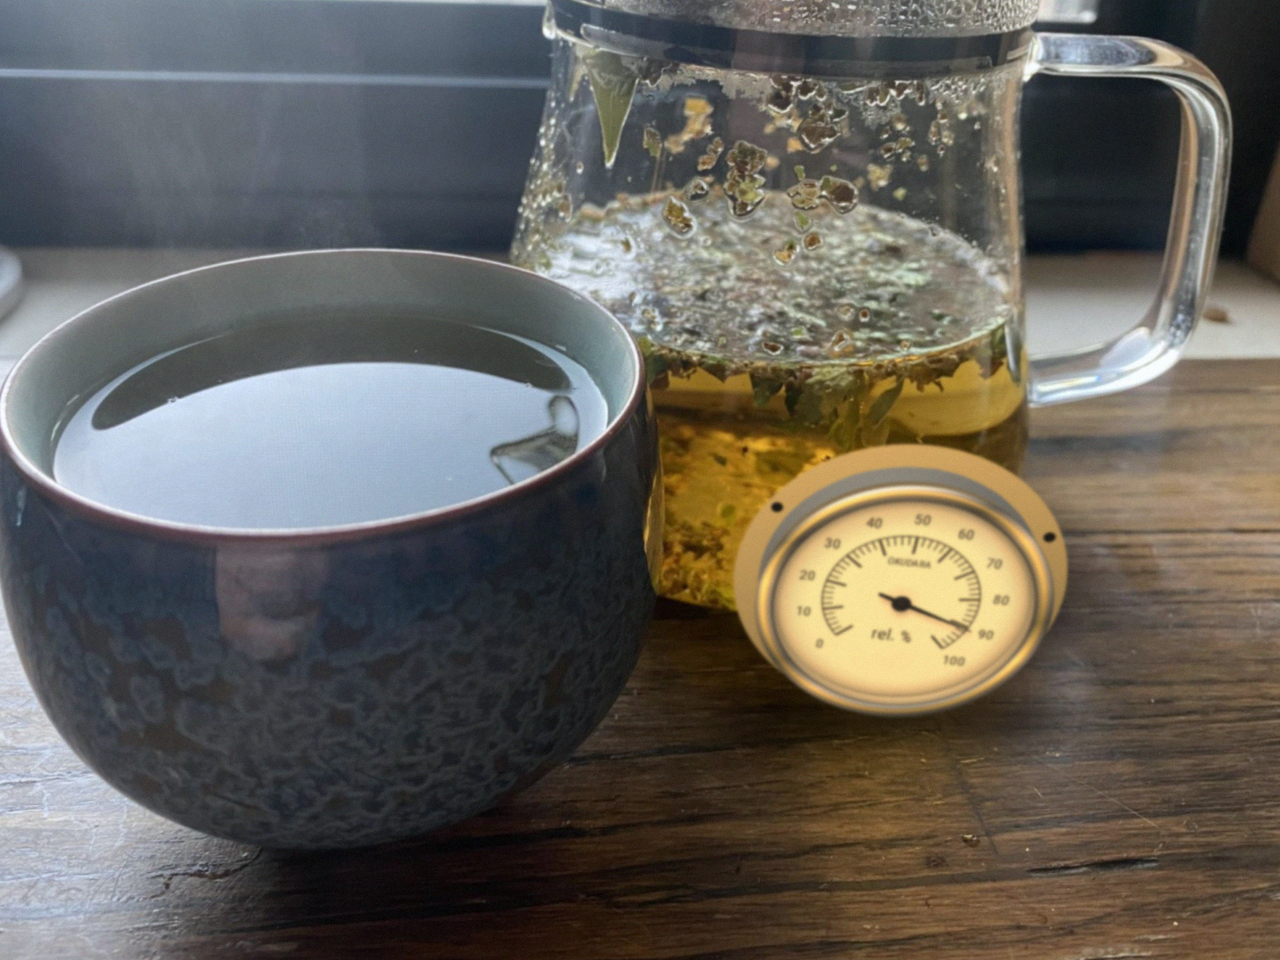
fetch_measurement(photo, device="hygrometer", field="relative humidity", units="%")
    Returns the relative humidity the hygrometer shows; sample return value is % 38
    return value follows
% 90
